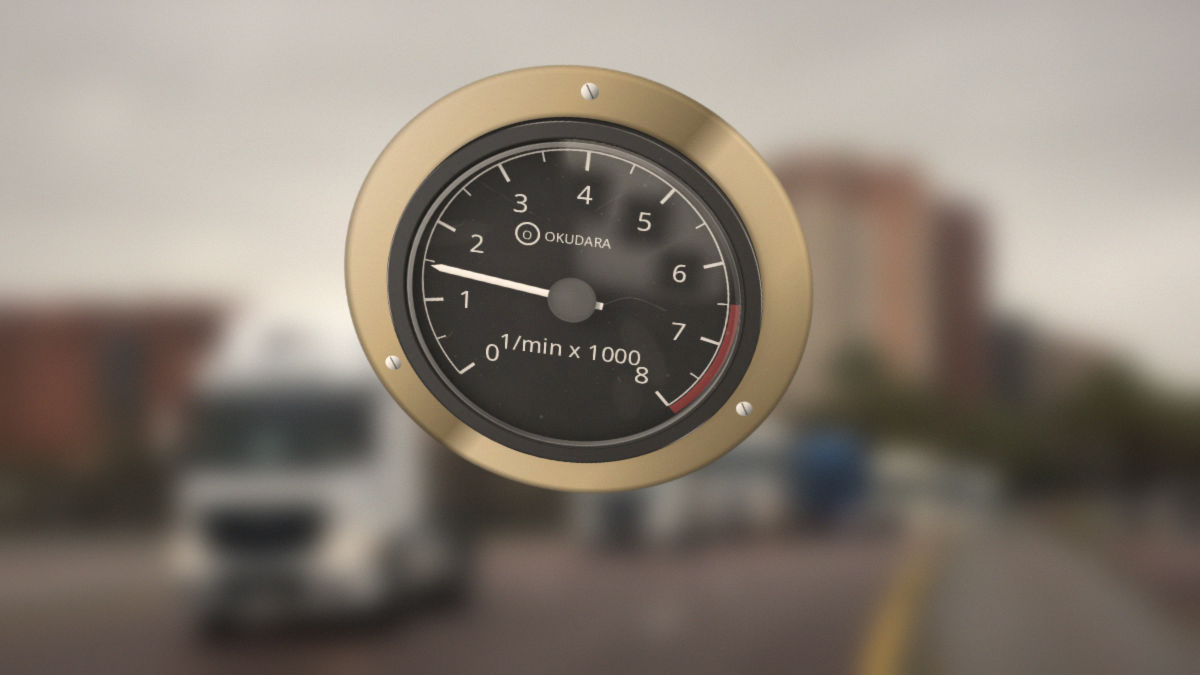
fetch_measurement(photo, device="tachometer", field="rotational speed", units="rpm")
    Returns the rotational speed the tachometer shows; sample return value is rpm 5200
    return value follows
rpm 1500
